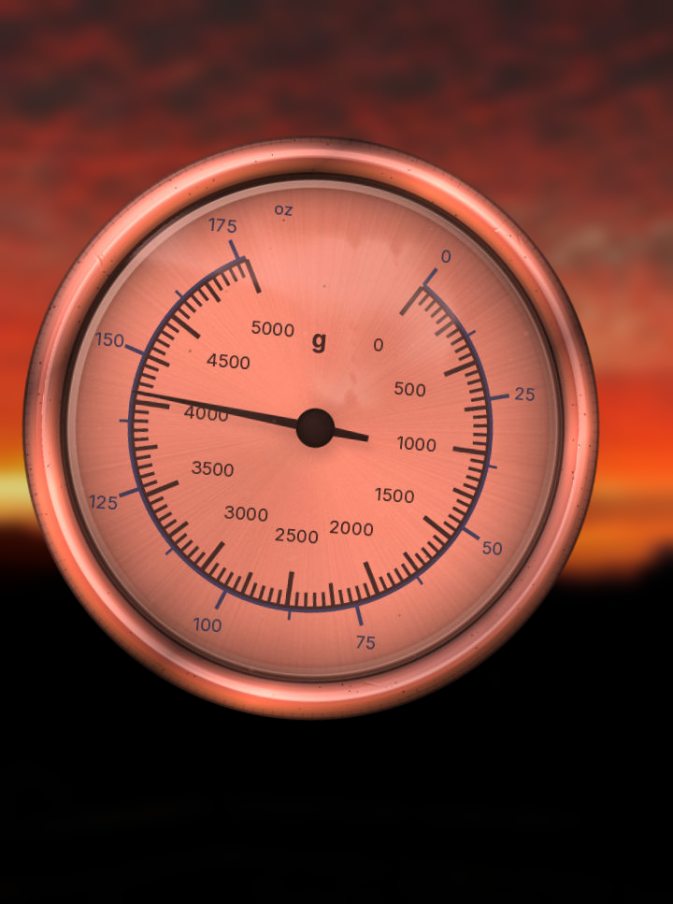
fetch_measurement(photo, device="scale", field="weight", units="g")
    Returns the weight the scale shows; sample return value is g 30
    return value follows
g 4050
